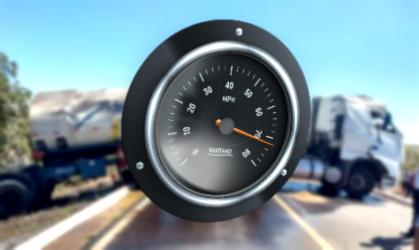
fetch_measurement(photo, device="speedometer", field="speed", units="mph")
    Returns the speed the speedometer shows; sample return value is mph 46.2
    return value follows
mph 72
